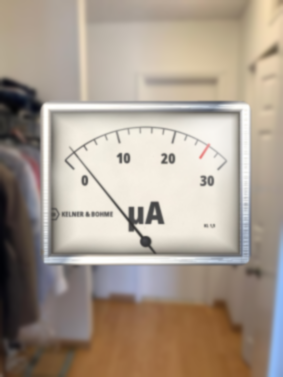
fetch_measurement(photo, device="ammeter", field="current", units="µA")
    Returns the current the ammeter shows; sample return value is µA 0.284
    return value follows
µA 2
